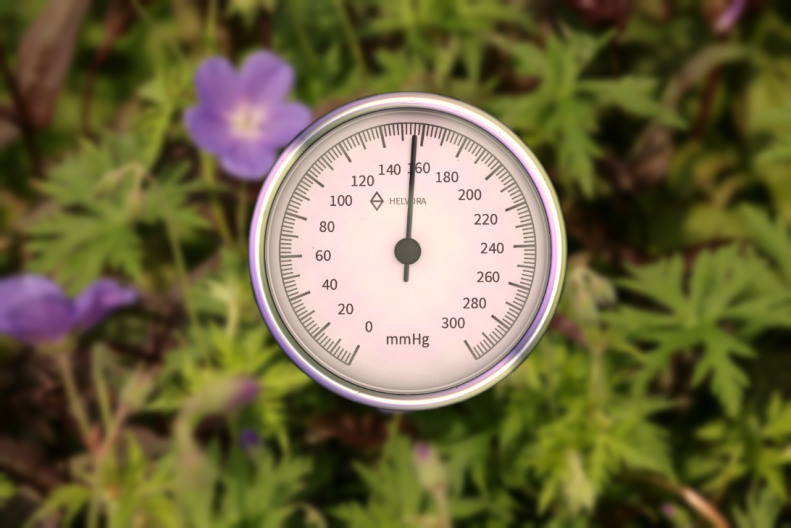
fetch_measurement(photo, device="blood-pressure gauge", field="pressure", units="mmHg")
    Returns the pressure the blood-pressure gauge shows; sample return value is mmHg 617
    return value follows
mmHg 156
